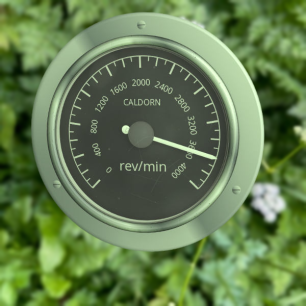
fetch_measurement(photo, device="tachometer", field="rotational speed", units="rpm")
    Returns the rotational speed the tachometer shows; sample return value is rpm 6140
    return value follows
rpm 3600
